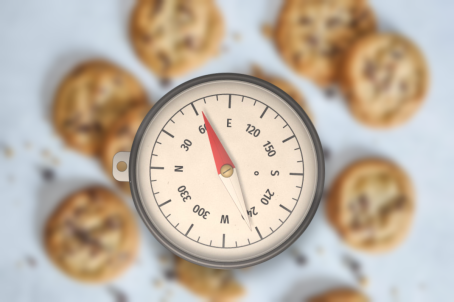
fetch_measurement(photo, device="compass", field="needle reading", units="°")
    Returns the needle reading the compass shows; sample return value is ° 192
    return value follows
° 65
